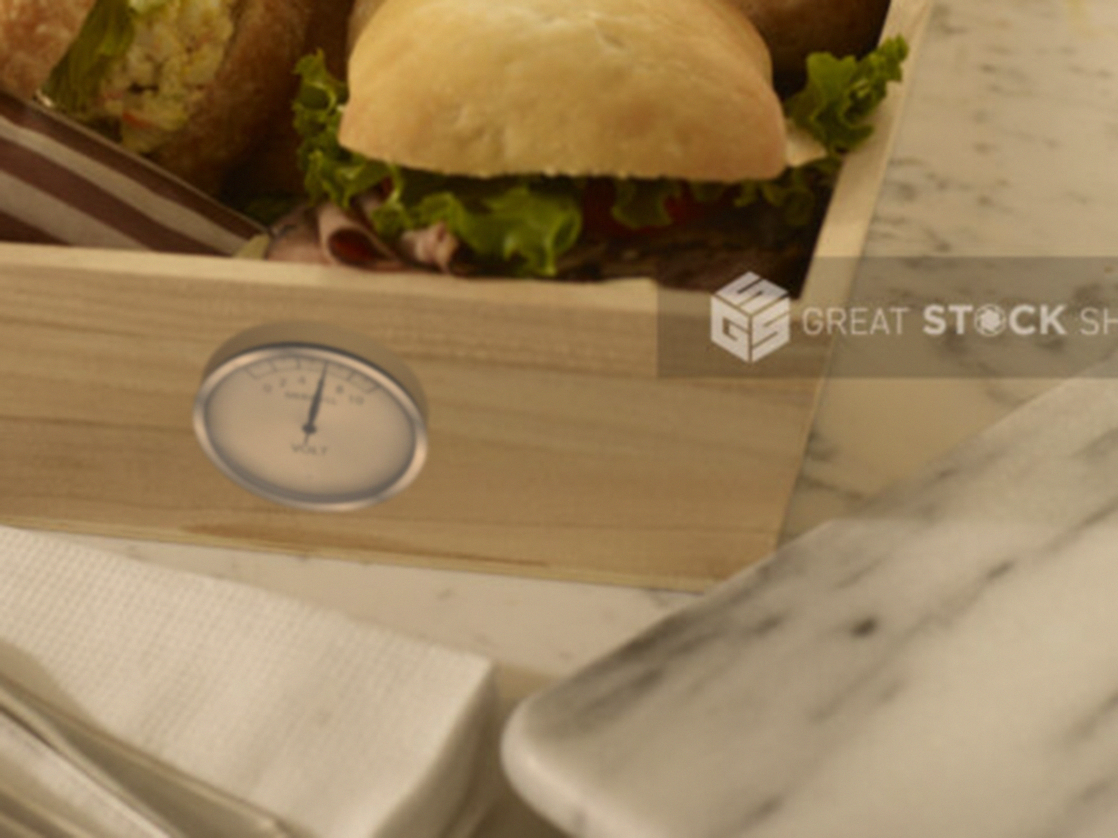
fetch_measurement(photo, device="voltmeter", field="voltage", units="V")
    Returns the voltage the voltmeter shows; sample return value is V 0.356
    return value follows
V 6
